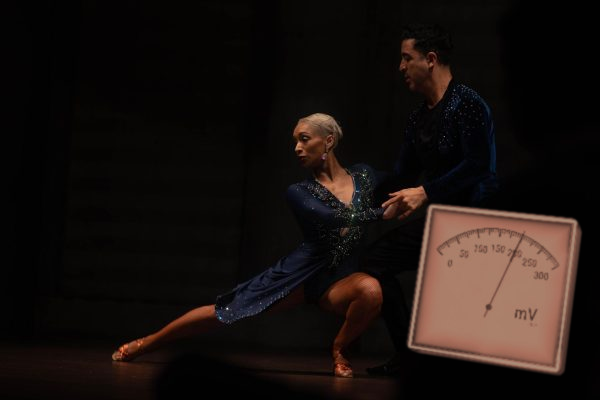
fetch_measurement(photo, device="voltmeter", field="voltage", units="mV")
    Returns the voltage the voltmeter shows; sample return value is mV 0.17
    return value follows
mV 200
